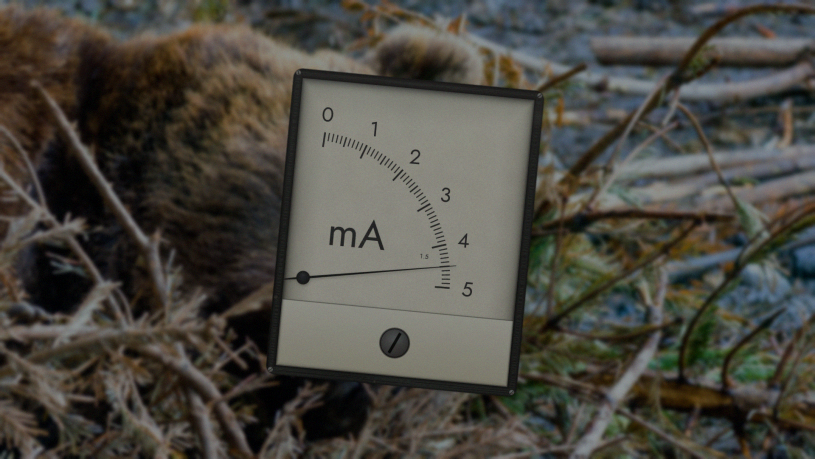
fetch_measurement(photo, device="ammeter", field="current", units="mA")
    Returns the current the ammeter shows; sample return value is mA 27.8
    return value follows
mA 4.5
